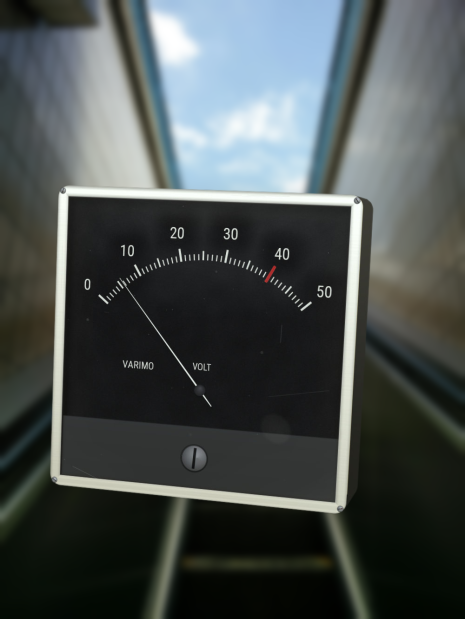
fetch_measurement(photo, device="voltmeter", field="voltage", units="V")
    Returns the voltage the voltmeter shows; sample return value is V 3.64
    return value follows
V 6
